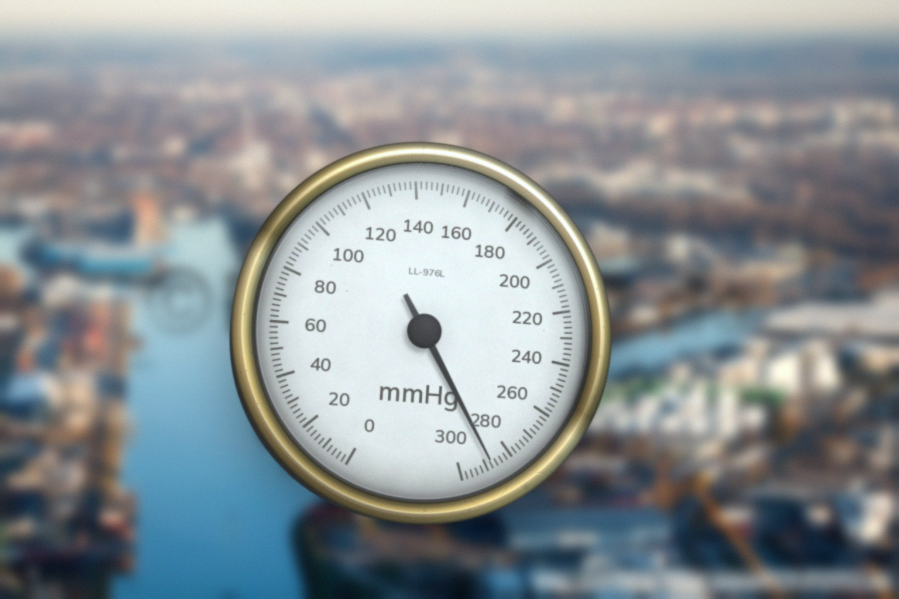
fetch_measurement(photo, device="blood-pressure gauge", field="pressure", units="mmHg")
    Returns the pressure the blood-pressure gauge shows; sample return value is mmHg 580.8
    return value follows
mmHg 288
